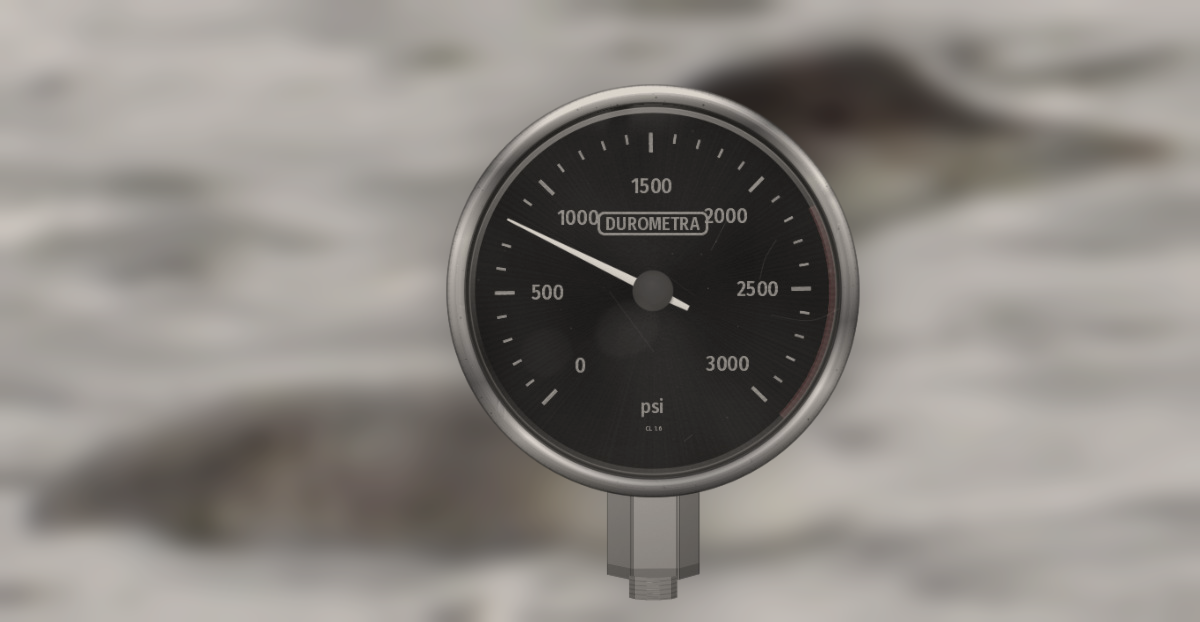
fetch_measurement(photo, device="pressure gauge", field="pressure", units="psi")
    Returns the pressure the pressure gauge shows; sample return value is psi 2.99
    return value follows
psi 800
